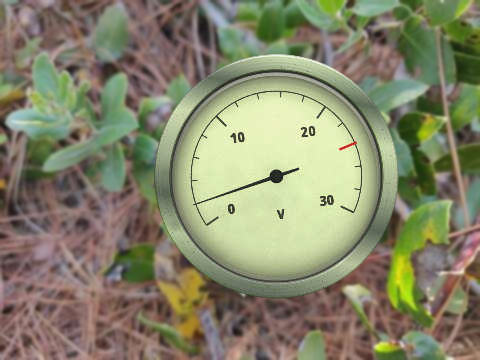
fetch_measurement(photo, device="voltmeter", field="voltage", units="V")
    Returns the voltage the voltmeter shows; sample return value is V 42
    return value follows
V 2
